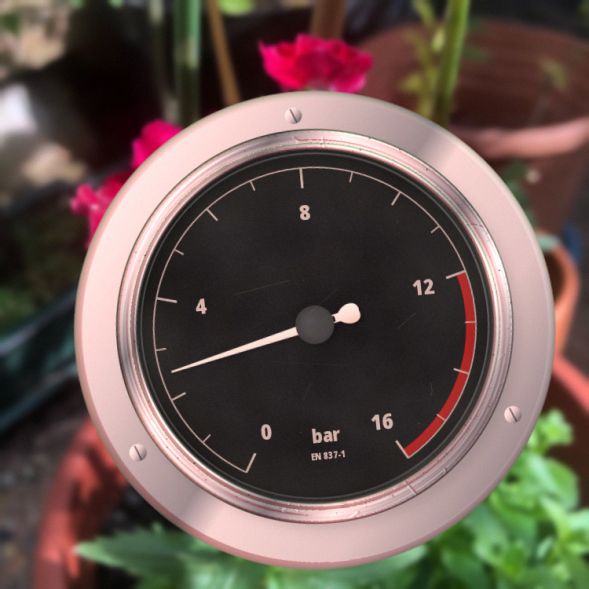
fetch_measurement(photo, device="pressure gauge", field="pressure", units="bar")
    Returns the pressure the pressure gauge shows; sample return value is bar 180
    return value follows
bar 2.5
